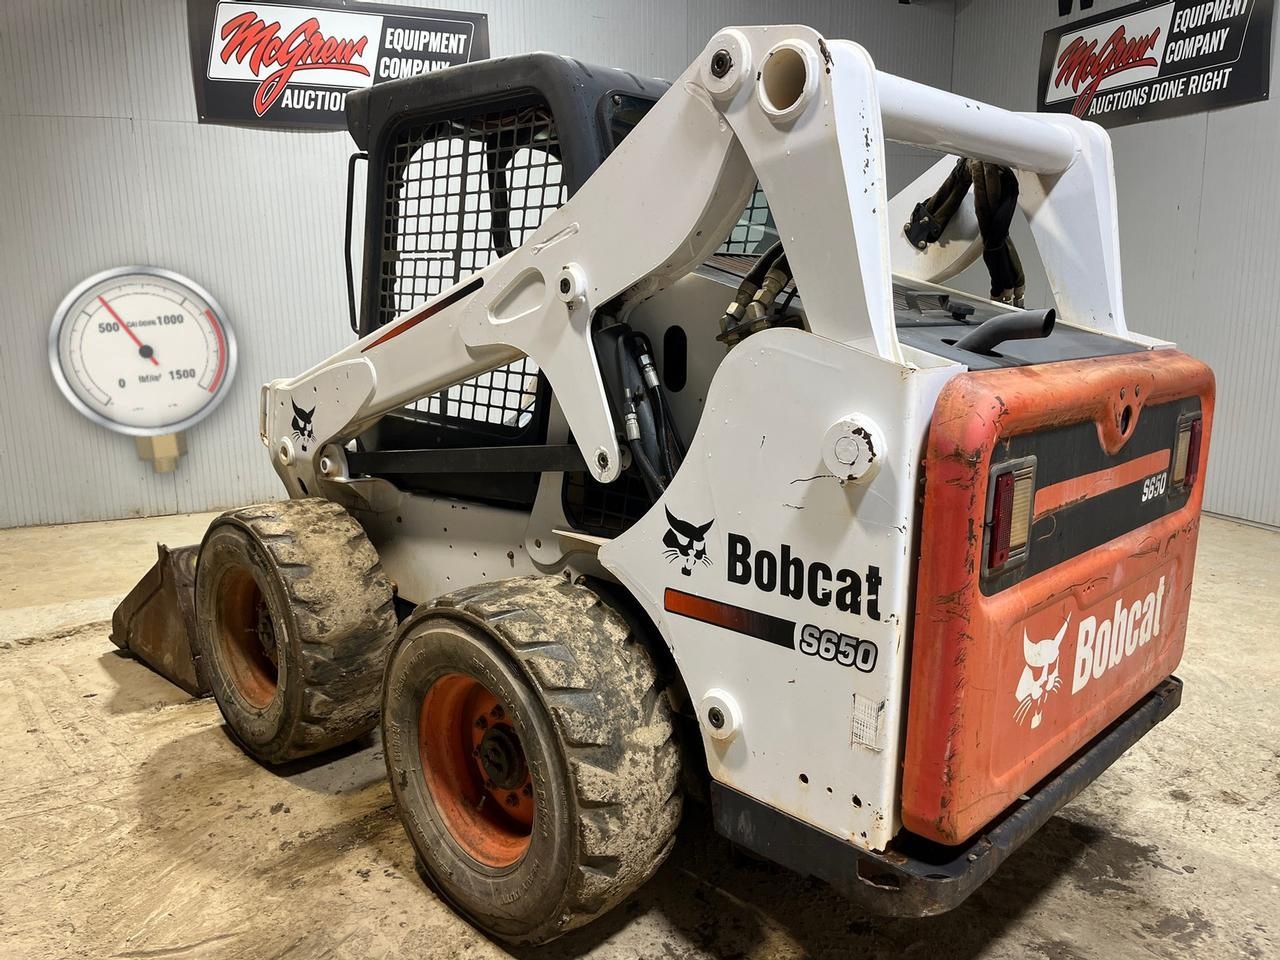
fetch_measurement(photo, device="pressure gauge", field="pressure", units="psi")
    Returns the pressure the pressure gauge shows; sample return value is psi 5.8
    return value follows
psi 600
